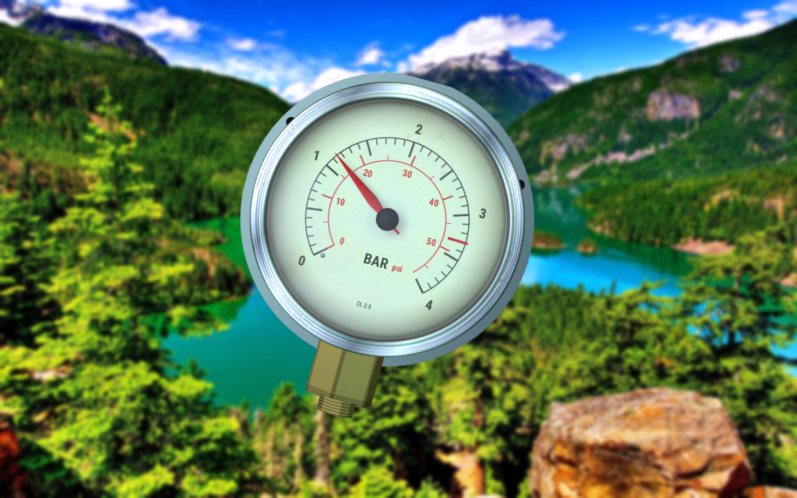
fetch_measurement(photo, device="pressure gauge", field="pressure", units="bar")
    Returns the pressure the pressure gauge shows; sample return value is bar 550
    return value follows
bar 1.15
